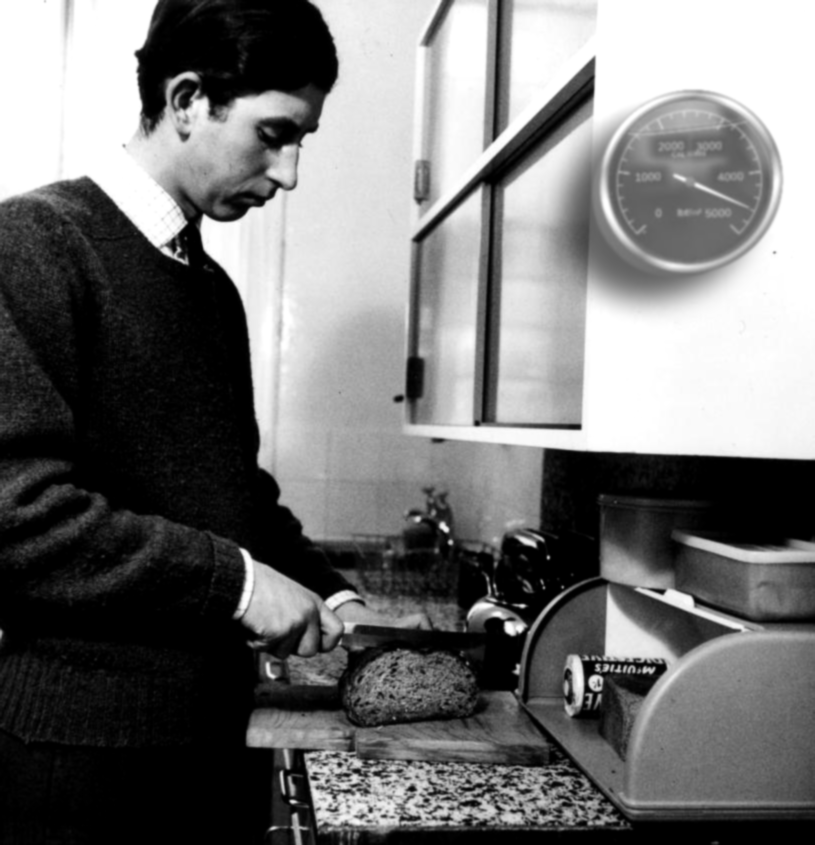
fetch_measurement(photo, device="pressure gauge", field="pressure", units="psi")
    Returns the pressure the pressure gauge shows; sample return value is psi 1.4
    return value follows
psi 4600
